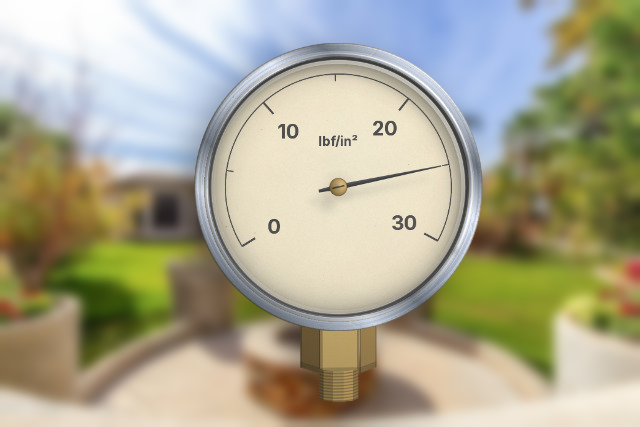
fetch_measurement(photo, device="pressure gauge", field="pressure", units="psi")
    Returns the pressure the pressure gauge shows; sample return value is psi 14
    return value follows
psi 25
